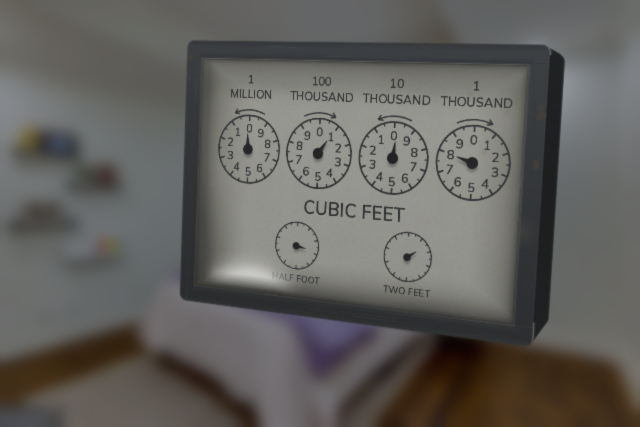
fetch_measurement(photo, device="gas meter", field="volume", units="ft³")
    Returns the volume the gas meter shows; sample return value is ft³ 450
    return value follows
ft³ 9800
